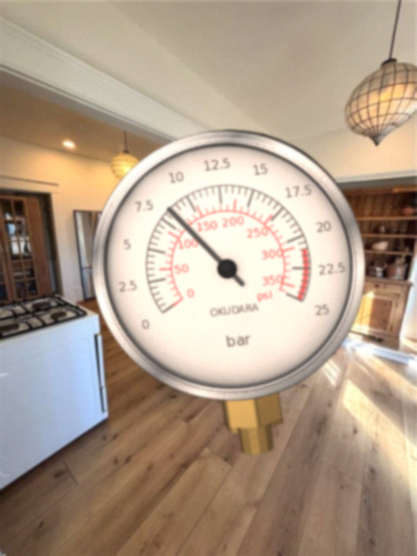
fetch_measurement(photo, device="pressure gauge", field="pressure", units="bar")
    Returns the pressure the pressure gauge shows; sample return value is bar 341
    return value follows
bar 8.5
